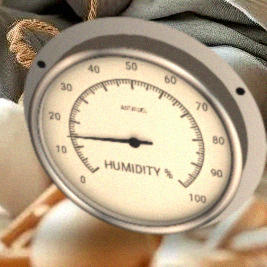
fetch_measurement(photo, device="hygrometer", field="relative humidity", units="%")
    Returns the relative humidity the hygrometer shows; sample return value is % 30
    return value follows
% 15
